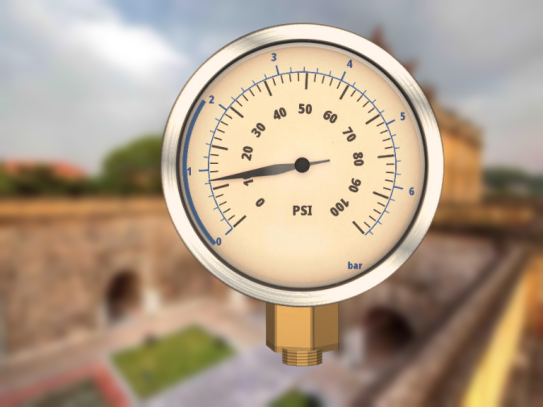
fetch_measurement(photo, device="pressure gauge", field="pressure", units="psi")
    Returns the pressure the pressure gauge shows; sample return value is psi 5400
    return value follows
psi 12
